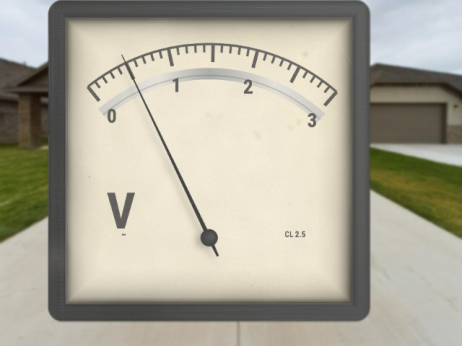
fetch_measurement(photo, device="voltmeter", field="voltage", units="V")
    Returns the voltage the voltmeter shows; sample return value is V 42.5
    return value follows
V 0.5
